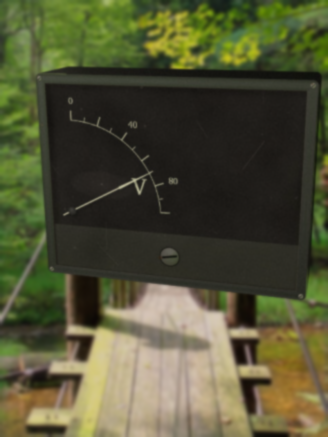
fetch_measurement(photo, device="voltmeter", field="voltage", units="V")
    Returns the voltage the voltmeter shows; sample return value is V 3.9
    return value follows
V 70
